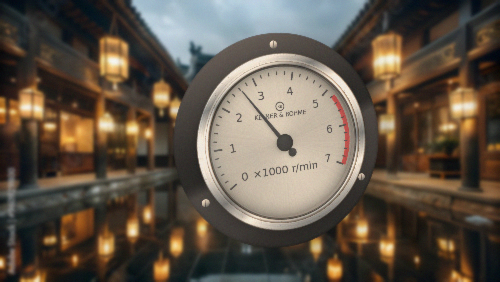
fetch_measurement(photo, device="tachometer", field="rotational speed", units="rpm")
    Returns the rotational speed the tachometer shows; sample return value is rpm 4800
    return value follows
rpm 2600
